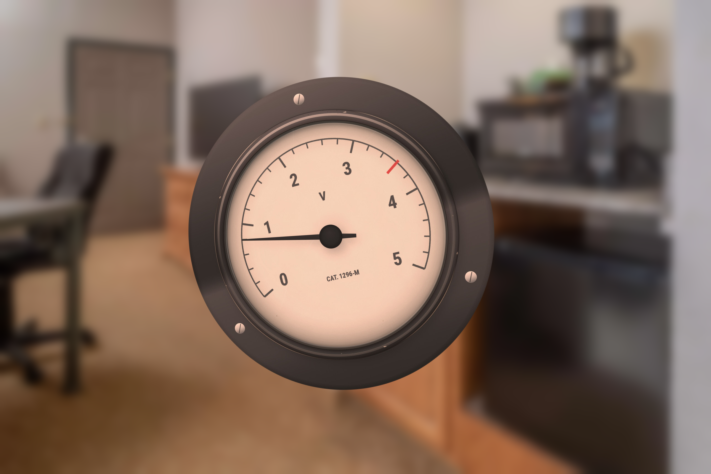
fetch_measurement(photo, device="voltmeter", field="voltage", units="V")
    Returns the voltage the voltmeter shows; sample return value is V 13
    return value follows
V 0.8
